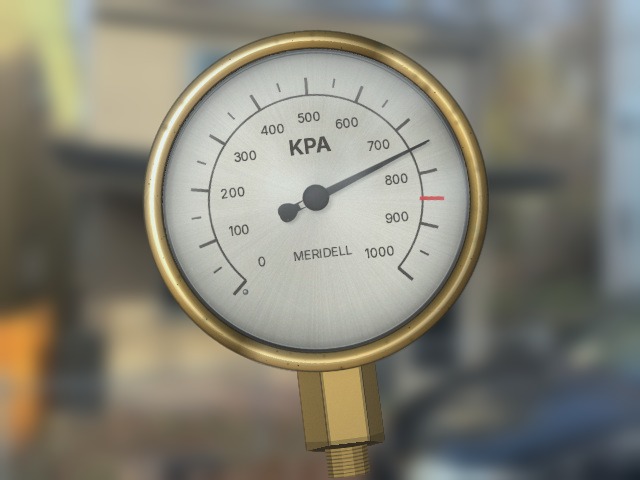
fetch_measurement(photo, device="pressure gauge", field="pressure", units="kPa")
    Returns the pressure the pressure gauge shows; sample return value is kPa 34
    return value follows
kPa 750
